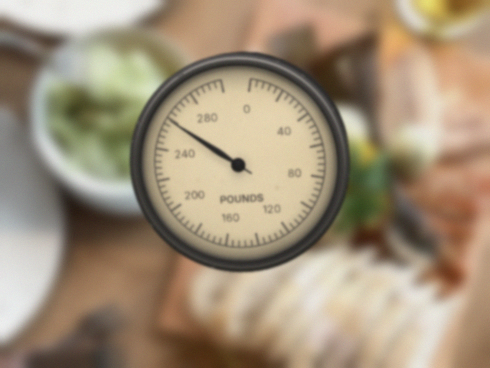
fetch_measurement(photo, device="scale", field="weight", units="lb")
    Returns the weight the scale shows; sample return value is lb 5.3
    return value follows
lb 260
